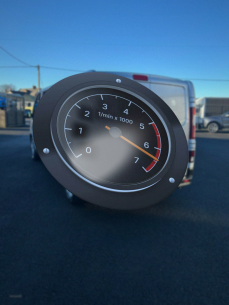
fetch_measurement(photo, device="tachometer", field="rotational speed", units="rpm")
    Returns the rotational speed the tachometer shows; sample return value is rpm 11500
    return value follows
rpm 6500
